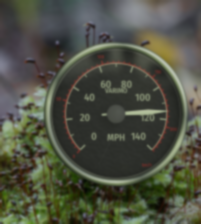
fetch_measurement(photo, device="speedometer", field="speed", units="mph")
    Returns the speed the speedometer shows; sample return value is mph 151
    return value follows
mph 115
